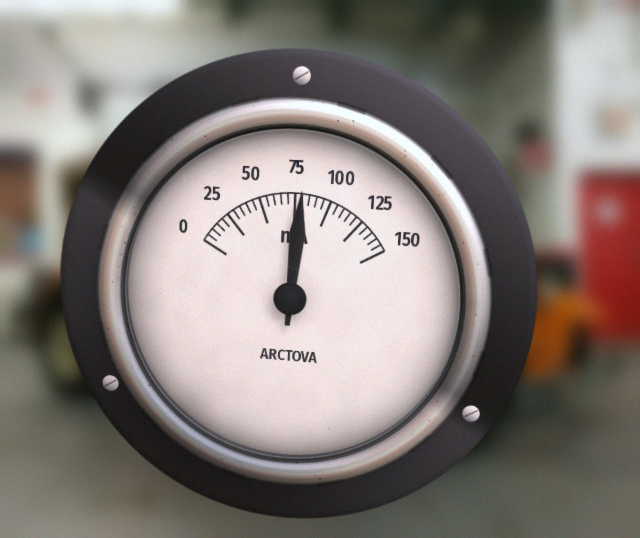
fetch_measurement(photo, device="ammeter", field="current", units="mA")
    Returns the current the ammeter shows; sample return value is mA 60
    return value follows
mA 80
